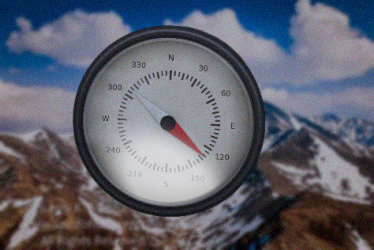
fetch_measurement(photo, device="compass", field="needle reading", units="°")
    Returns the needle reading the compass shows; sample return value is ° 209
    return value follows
° 130
